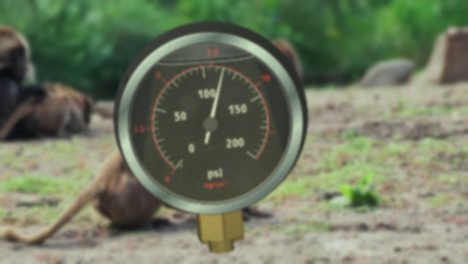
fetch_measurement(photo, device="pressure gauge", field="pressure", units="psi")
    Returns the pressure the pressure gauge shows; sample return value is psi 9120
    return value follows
psi 115
